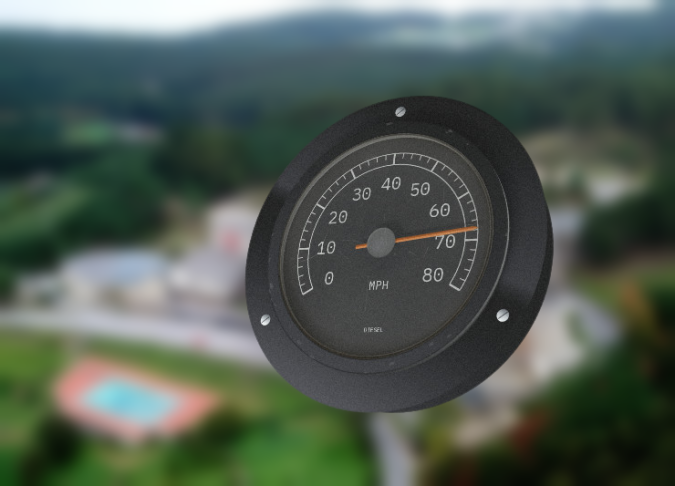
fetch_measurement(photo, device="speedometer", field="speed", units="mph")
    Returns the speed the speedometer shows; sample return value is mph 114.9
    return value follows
mph 68
